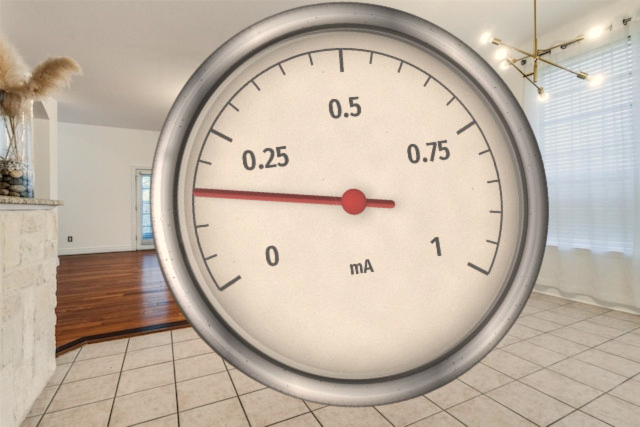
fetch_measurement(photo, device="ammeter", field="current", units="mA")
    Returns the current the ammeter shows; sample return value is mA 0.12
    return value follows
mA 0.15
